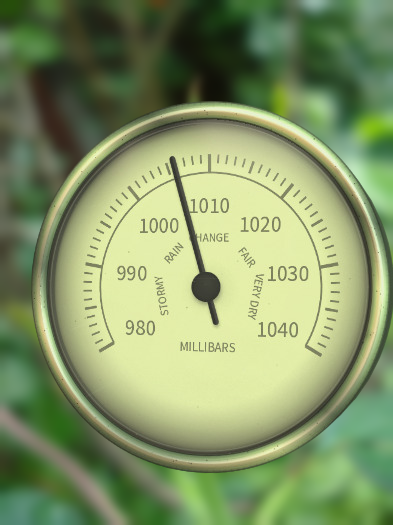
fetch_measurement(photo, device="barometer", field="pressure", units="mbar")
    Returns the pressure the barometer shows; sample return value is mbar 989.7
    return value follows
mbar 1006
